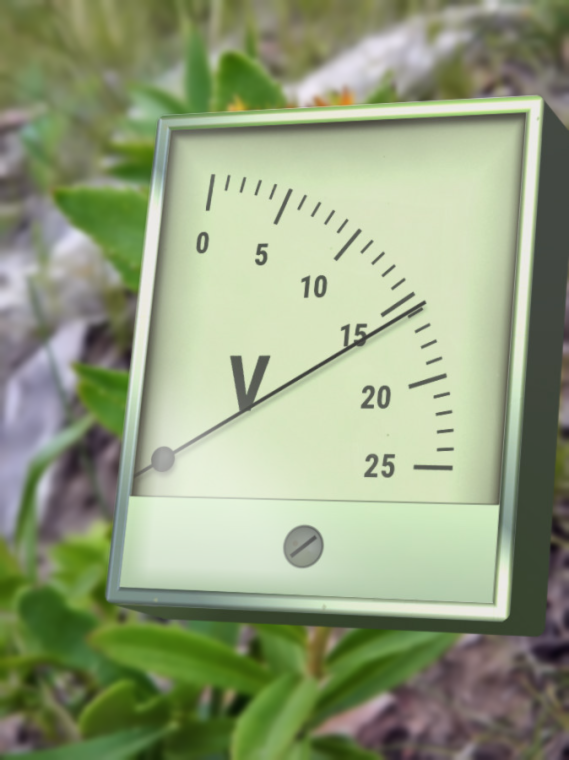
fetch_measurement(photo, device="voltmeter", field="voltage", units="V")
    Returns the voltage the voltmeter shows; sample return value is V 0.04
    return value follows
V 16
